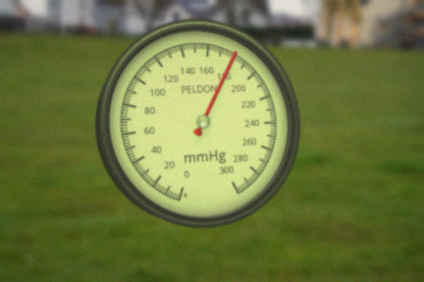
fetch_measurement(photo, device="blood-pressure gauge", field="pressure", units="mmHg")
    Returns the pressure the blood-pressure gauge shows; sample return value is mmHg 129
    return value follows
mmHg 180
